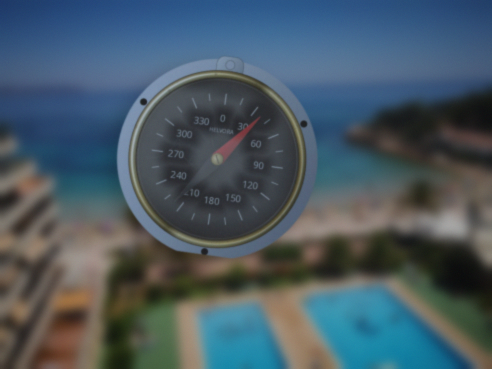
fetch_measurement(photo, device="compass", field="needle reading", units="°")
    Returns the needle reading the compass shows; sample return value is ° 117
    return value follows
° 37.5
